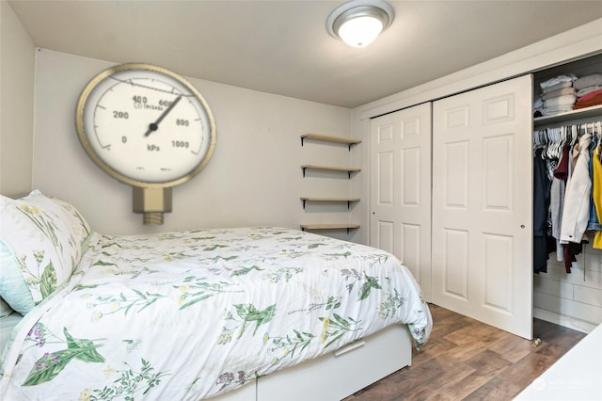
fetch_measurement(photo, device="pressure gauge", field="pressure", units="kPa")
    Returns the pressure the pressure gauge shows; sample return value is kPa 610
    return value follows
kPa 650
